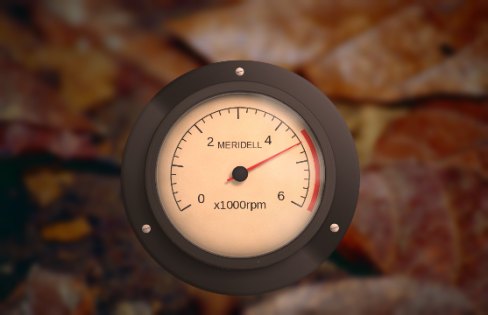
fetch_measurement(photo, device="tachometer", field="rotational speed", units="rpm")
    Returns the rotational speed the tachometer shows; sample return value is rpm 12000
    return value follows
rpm 4600
